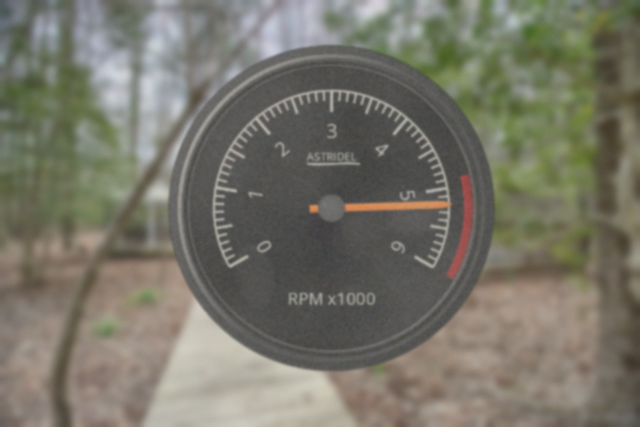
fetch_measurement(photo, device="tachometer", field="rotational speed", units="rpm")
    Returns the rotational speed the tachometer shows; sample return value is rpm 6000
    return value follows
rpm 5200
